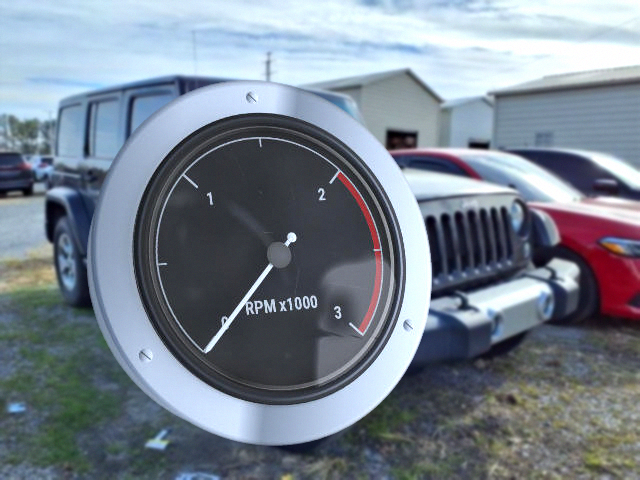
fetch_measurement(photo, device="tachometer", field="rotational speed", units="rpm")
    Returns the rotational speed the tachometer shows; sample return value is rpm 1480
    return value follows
rpm 0
